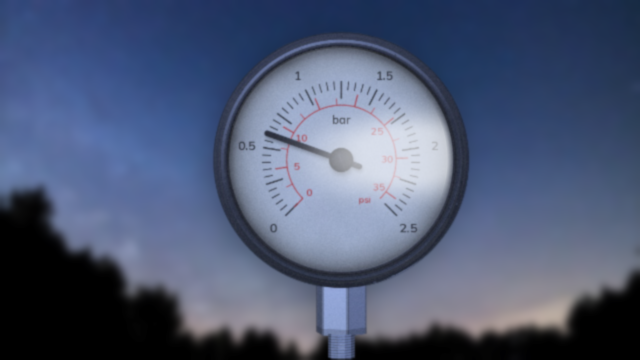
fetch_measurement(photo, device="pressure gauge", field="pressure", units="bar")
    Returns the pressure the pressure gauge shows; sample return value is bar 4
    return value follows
bar 0.6
